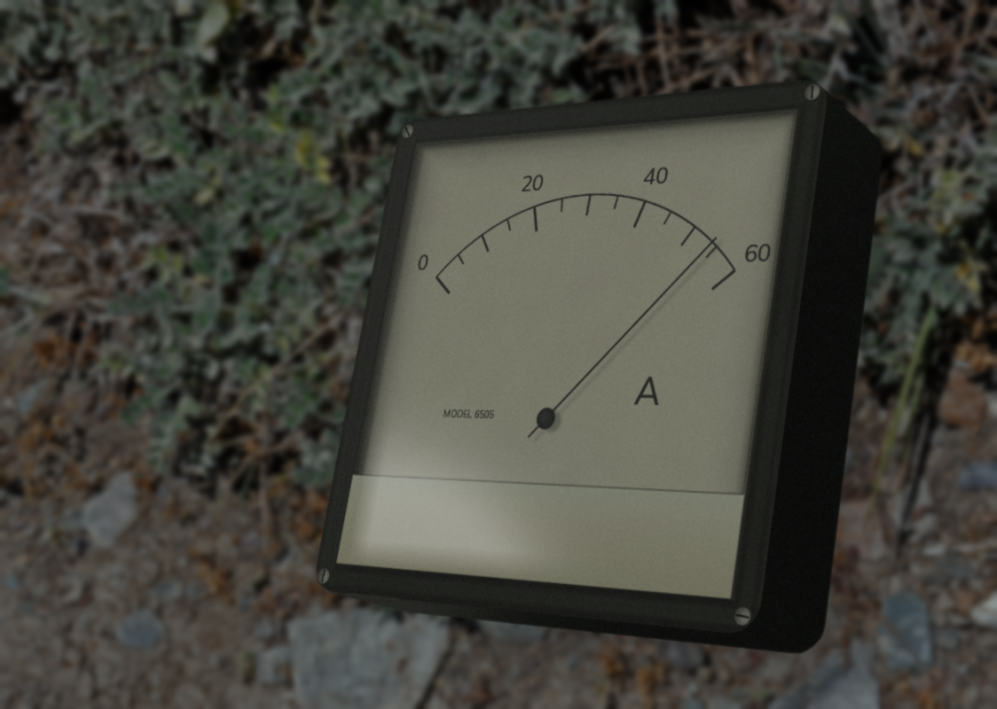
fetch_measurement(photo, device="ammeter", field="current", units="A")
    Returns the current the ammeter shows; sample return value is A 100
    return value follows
A 55
